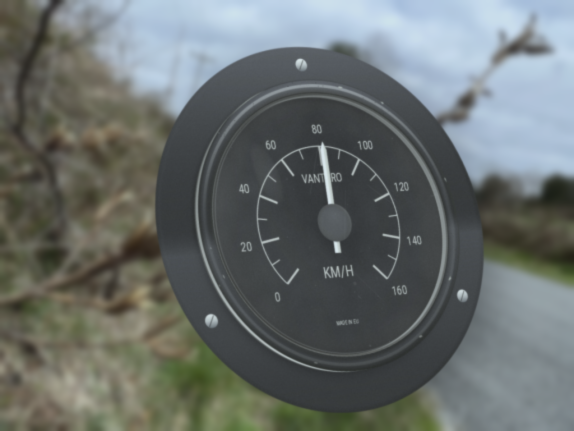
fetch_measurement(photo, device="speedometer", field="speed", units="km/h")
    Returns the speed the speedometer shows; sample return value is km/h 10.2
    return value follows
km/h 80
